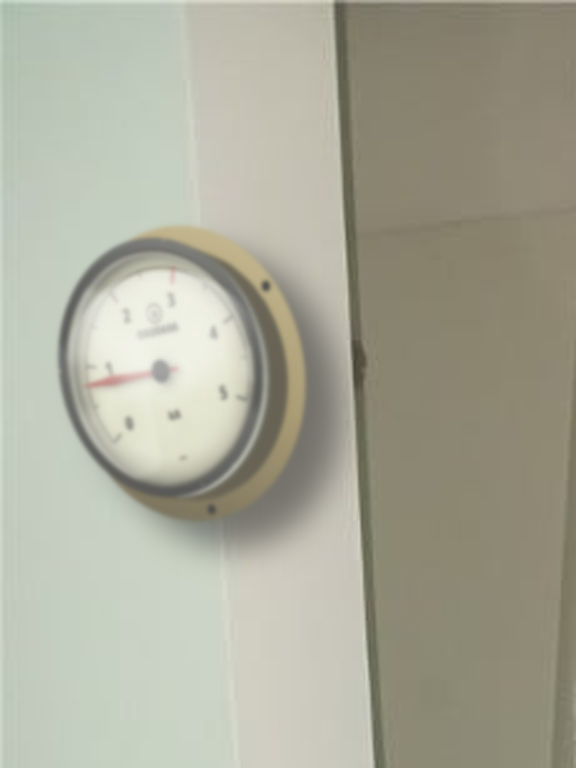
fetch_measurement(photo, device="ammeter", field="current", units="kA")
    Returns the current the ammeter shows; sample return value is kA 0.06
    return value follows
kA 0.75
